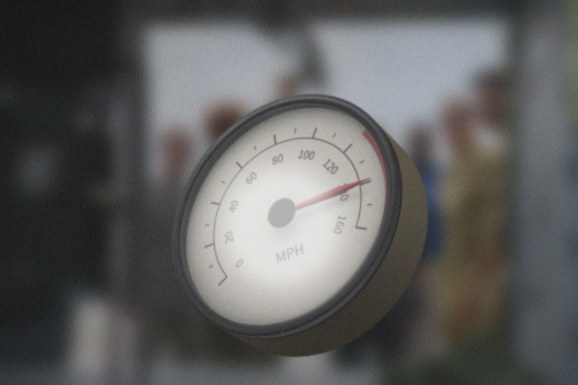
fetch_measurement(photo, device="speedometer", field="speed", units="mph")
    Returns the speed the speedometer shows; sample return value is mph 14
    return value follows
mph 140
